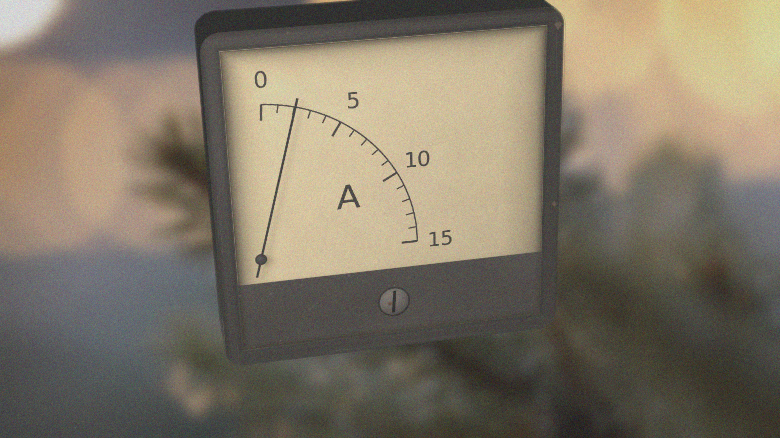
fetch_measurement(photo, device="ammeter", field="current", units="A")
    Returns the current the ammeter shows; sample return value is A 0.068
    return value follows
A 2
